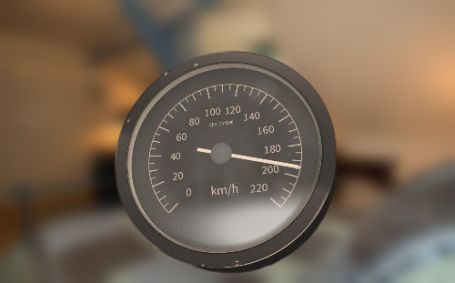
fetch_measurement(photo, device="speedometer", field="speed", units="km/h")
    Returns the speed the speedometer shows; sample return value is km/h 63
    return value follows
km/h 195
